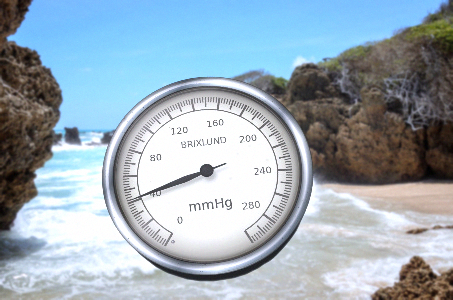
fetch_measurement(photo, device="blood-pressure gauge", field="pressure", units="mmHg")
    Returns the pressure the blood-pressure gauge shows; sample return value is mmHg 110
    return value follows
mmHg 40
